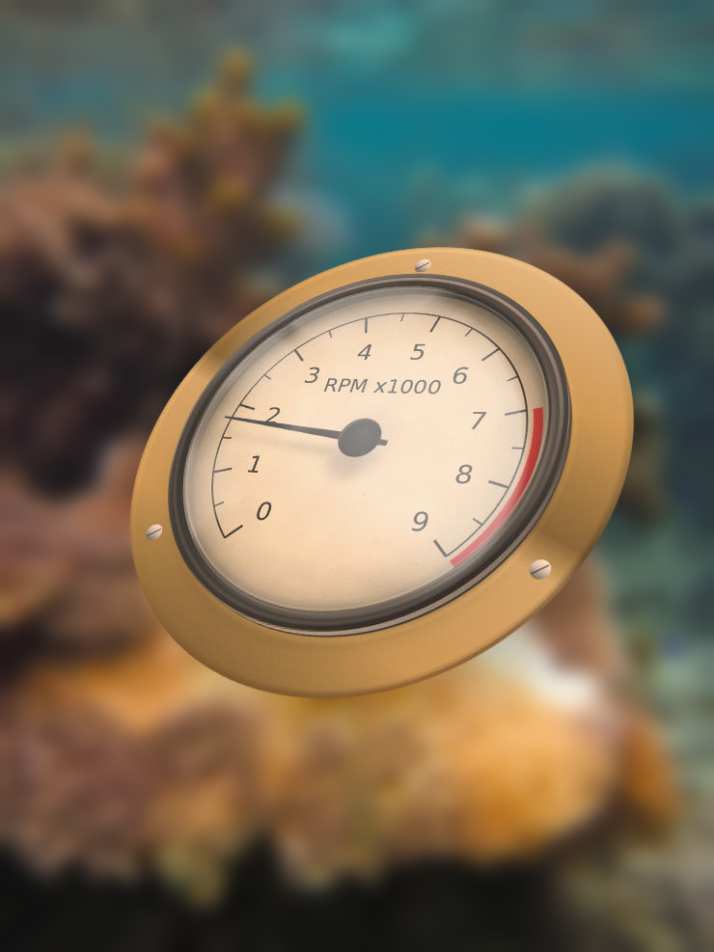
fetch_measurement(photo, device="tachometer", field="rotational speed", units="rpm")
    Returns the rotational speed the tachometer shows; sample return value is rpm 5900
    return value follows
rpm 1750
